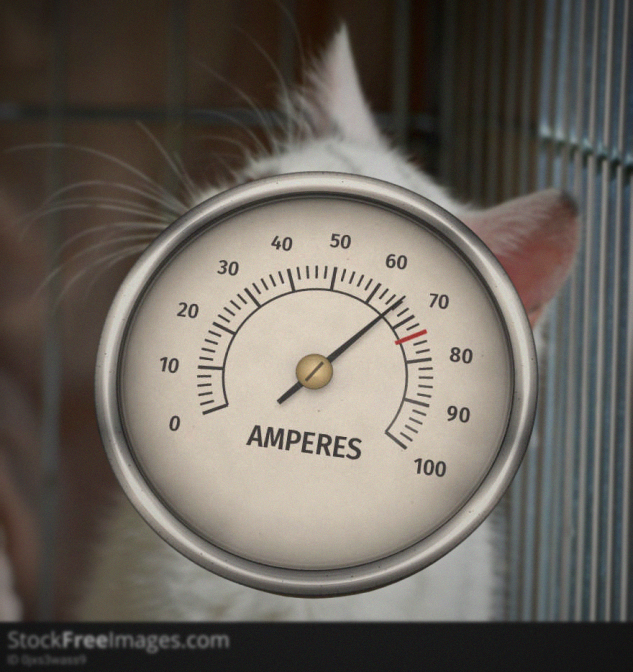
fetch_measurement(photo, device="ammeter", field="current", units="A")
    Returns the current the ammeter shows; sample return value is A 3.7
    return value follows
A 66
